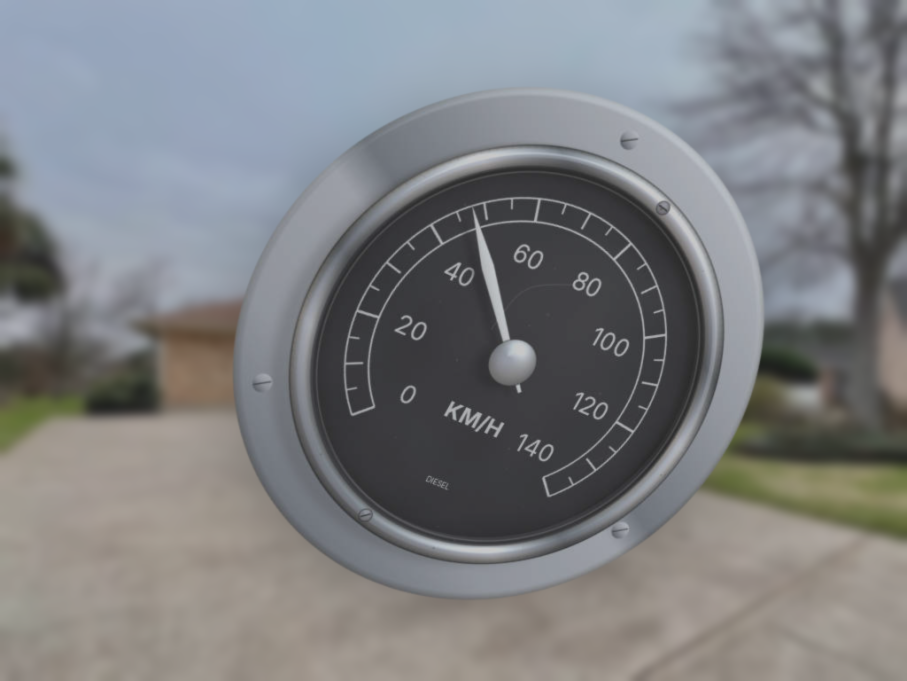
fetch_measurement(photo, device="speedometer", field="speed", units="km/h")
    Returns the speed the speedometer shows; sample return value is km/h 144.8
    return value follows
km/h 47.5
